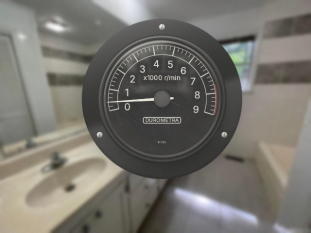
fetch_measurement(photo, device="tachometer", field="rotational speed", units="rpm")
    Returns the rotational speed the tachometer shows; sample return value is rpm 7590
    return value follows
rpm 400
